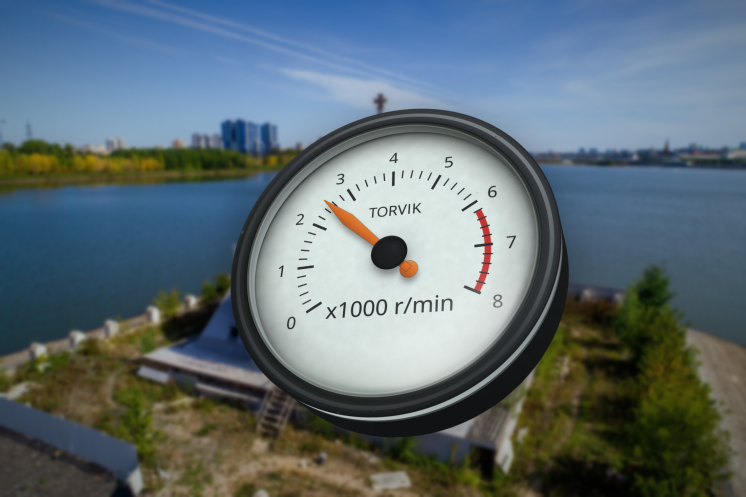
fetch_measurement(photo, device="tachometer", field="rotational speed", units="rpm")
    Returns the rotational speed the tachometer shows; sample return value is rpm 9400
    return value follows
rpm 2500
